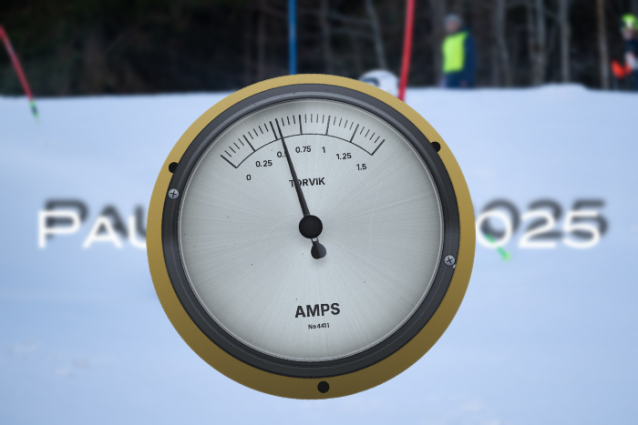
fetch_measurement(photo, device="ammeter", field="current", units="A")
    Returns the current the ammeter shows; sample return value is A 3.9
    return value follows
A 0.55
